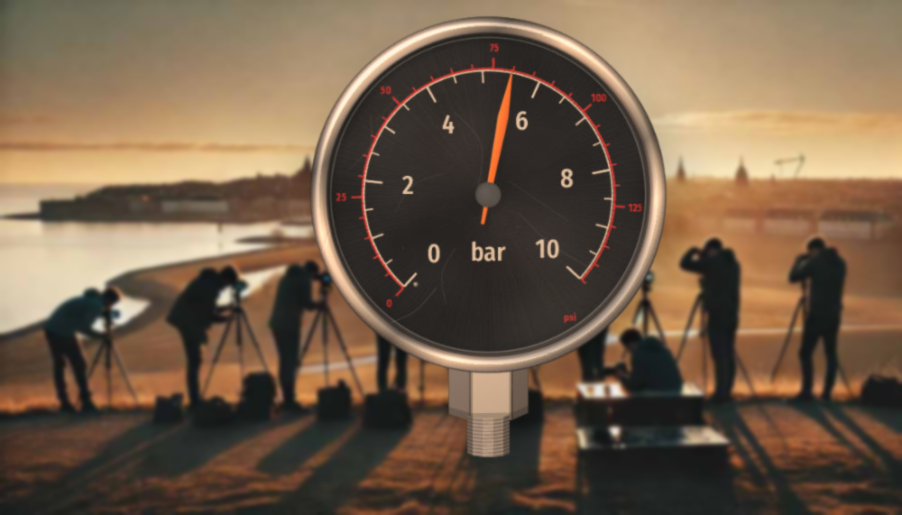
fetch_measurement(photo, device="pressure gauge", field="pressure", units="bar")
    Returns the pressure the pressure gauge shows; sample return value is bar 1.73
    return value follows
bar 5.5
